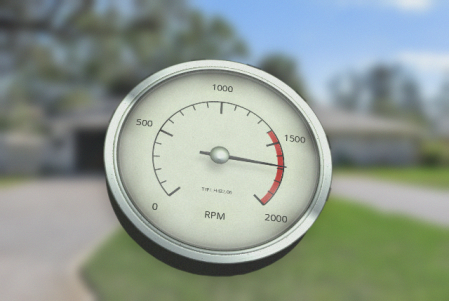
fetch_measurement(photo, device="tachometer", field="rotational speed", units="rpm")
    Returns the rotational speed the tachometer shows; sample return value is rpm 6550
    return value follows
rpm 1700
